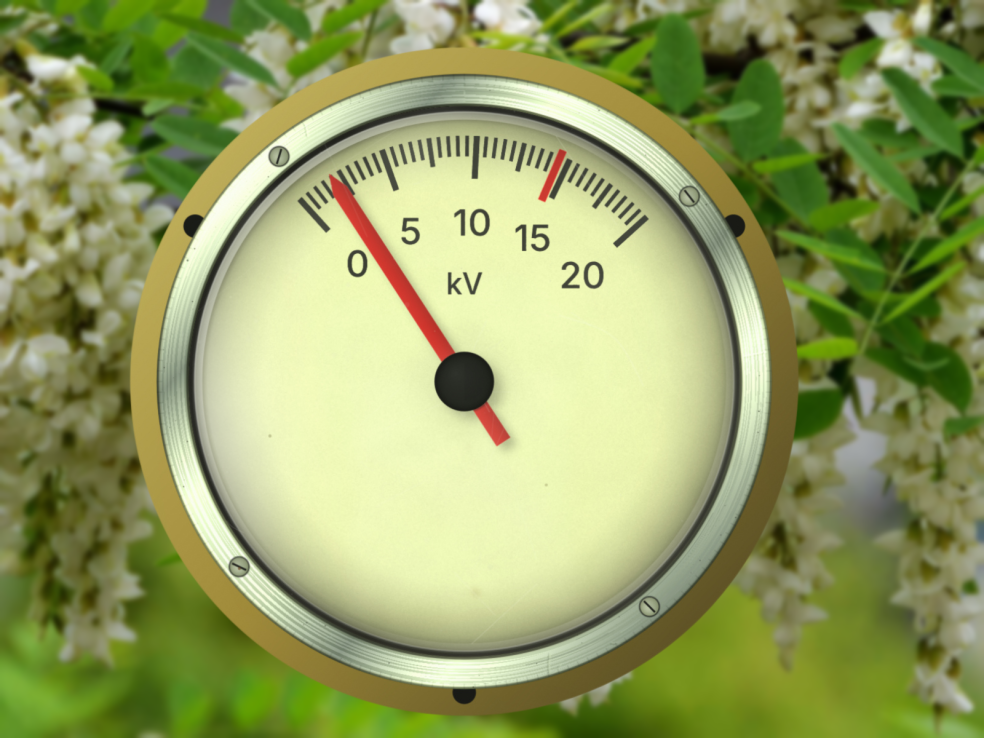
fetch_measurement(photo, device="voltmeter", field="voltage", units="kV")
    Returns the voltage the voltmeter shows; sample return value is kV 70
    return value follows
kV 2
